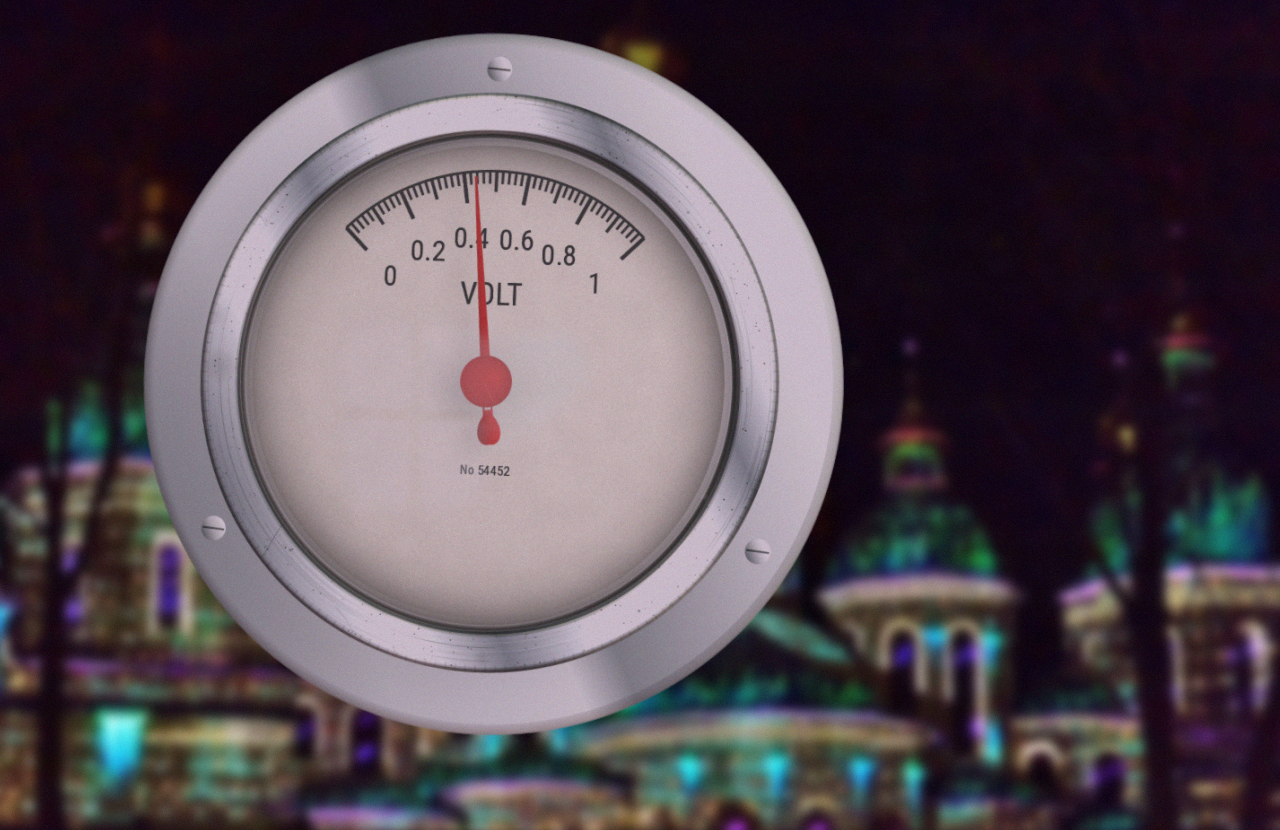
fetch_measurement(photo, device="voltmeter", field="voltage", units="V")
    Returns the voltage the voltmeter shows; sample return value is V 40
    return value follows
V 0.44
